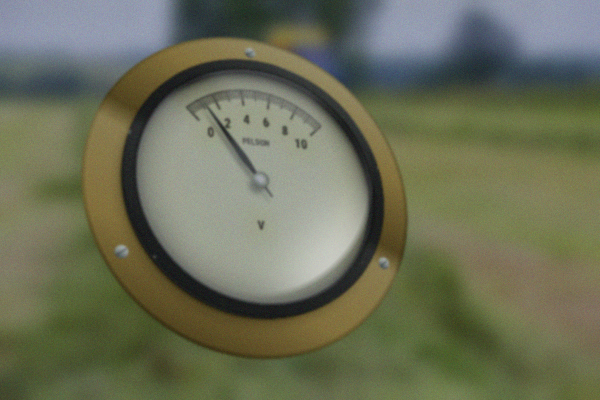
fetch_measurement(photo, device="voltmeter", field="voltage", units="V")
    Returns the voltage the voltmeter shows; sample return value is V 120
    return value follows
V 1
